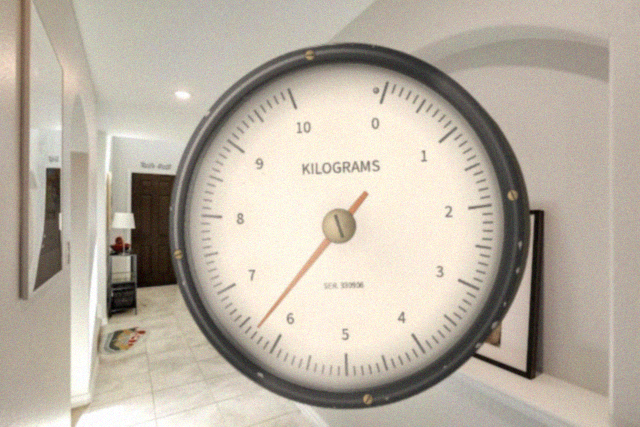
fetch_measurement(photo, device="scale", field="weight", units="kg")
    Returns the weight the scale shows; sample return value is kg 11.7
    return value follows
kg 6.3
